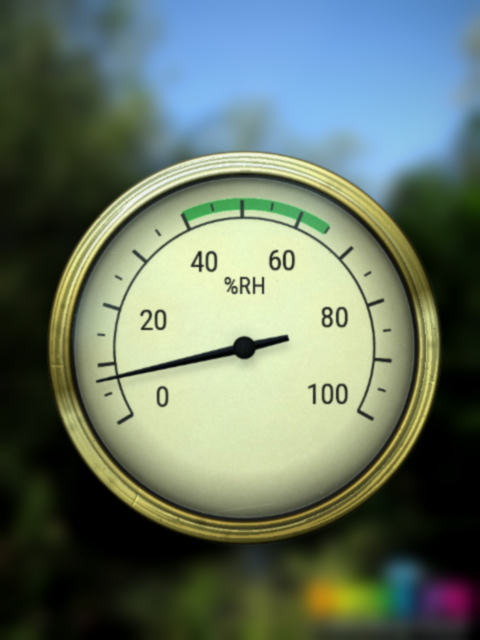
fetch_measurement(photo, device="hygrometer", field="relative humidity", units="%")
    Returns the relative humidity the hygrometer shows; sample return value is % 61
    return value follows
% 7.5
